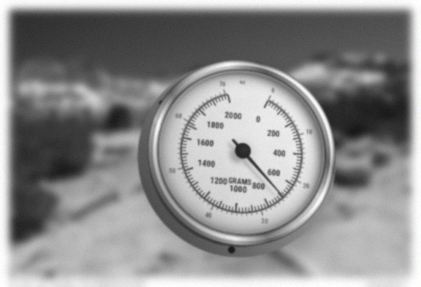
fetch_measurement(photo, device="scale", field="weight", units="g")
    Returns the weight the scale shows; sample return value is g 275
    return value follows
g 700
